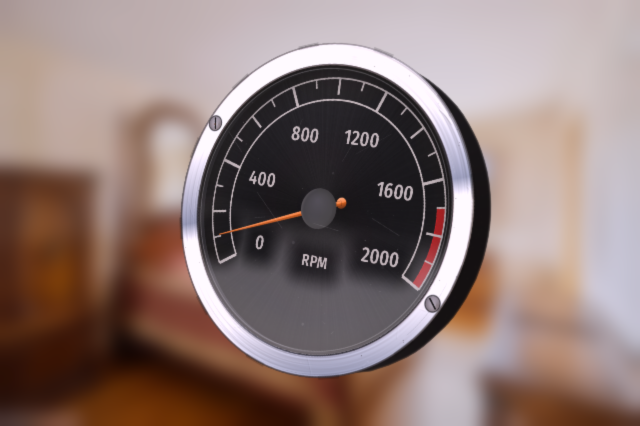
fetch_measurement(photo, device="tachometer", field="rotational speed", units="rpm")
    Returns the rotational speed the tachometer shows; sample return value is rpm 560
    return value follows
rpm 100
